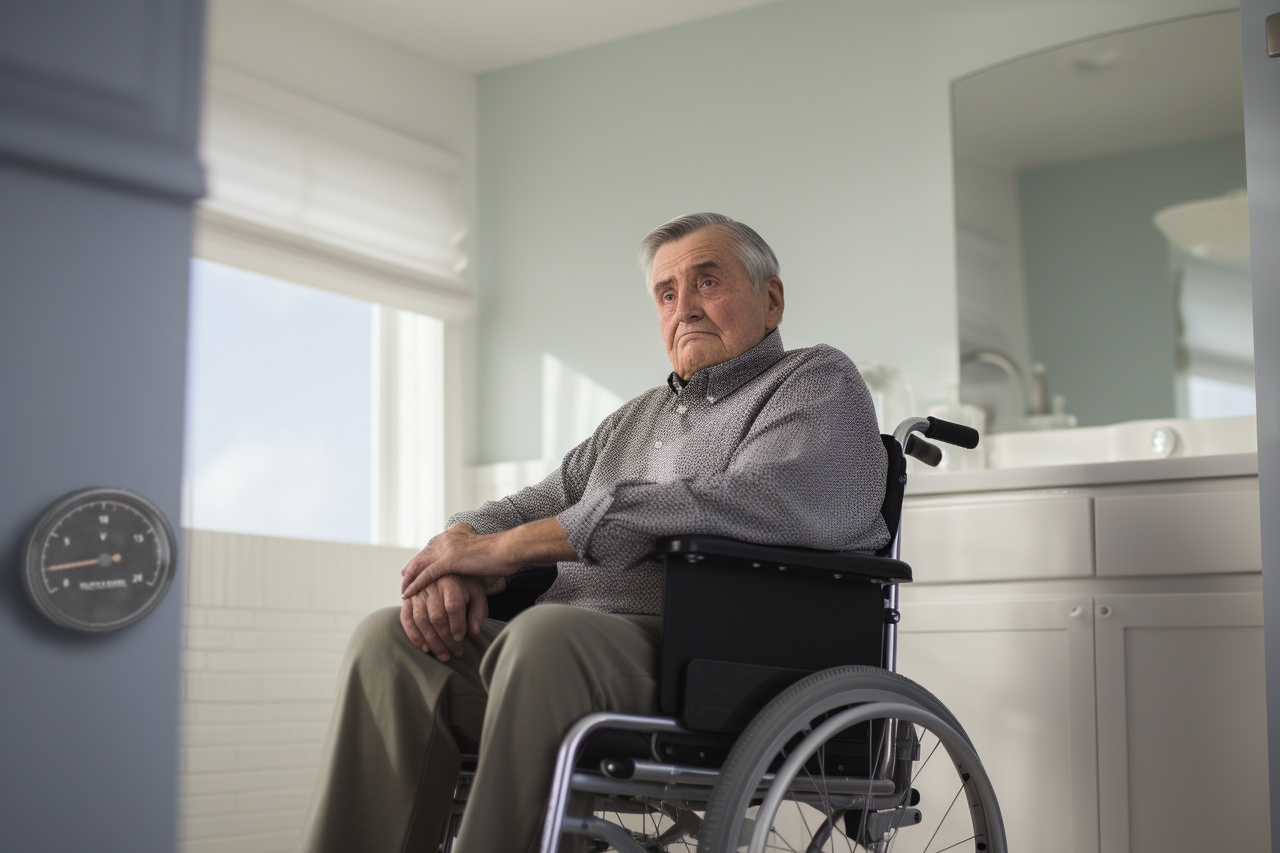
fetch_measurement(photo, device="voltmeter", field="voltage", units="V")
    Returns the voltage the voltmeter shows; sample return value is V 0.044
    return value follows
V 2
